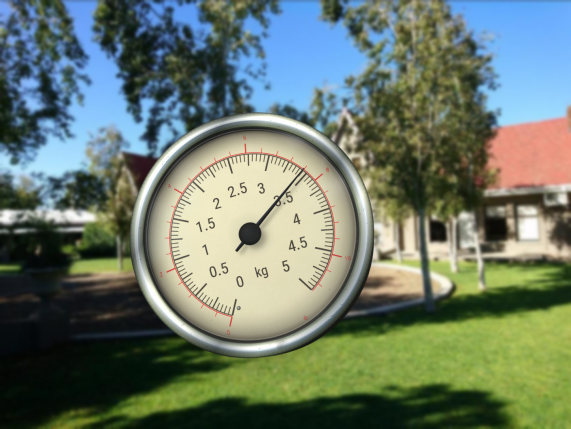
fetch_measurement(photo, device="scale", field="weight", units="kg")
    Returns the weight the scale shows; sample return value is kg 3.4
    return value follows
kg 3.45
